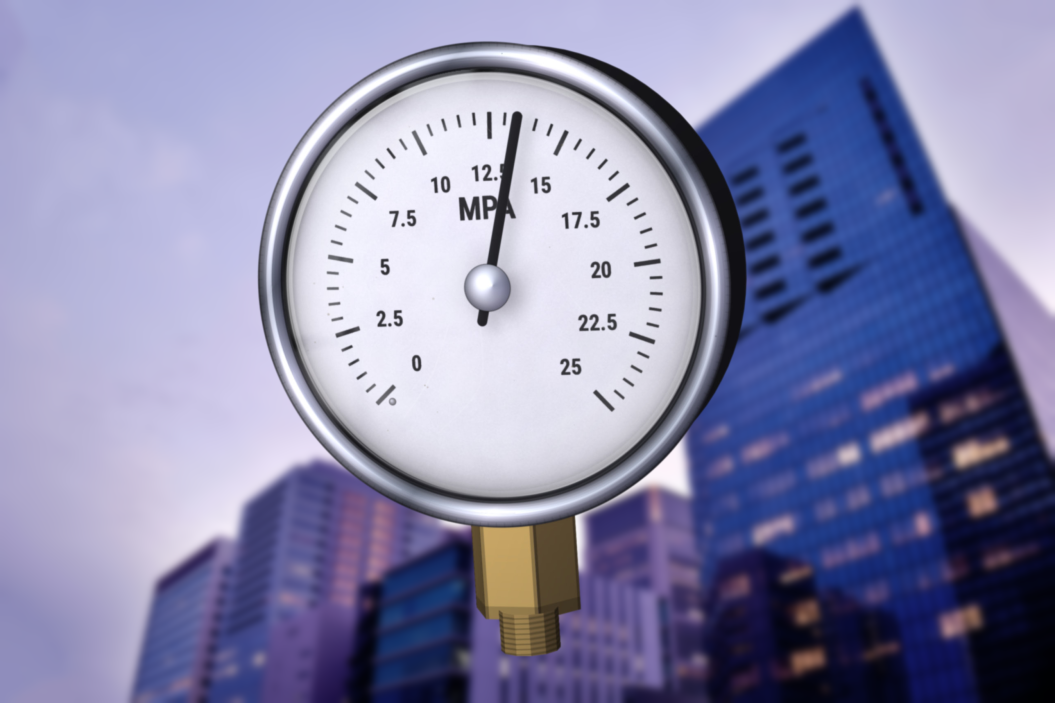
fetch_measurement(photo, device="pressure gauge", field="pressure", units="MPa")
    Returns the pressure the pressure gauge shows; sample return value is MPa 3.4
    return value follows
MPa 13.5
